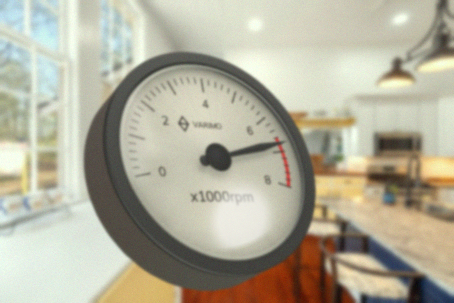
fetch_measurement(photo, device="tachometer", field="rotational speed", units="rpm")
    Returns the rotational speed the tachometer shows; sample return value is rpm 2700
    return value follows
rpm 6800
